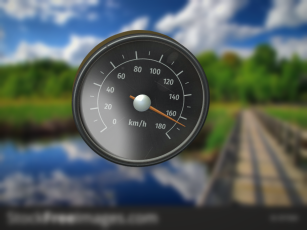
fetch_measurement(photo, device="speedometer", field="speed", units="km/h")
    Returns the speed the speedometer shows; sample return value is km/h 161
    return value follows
km/h 165
